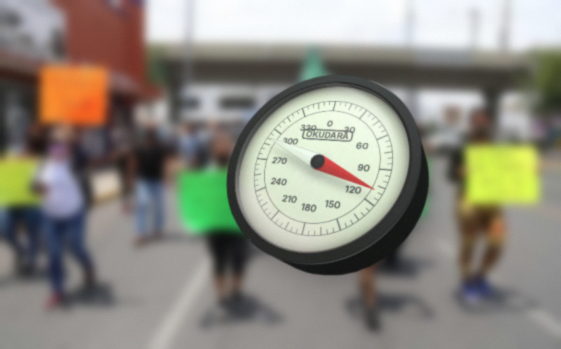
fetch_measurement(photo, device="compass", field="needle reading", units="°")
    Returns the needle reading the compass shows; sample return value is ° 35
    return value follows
° 110
